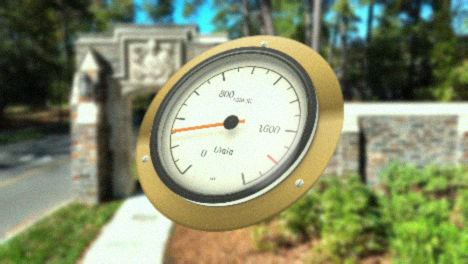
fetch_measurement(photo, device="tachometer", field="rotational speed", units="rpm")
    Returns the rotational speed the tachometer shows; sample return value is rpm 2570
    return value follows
rpm 300
